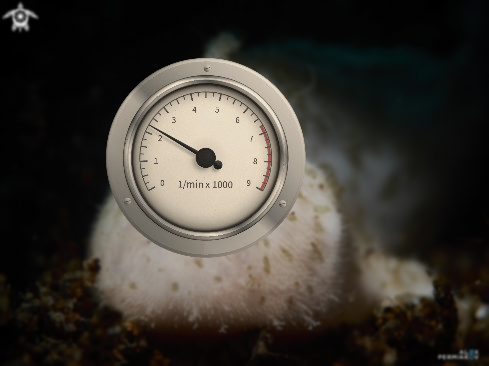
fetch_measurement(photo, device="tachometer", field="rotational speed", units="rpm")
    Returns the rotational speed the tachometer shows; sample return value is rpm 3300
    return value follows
rpm 2250
